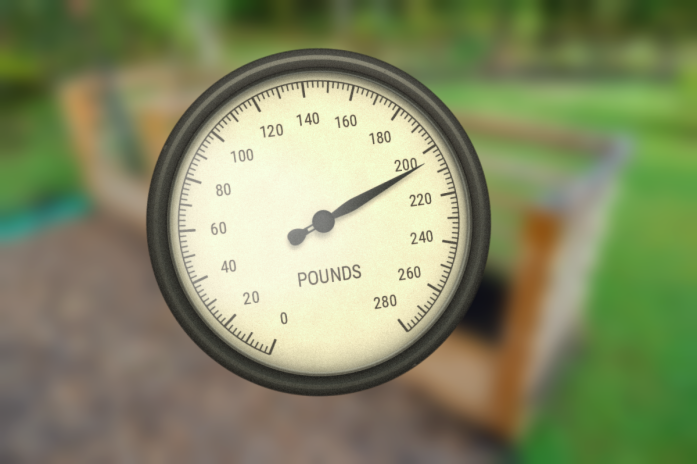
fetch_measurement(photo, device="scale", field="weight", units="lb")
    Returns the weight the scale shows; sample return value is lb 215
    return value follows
lb 204
